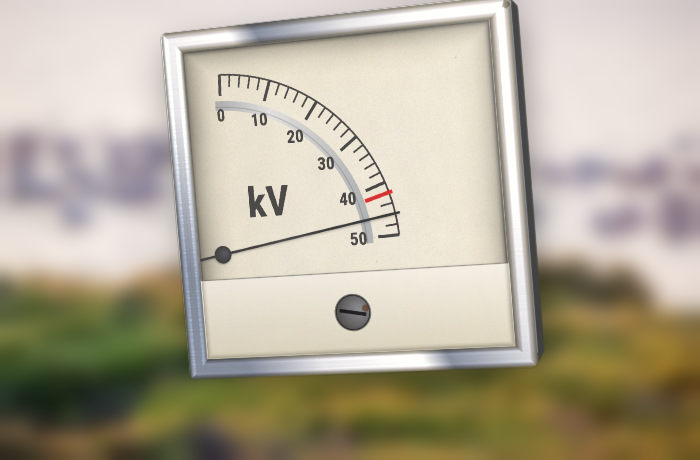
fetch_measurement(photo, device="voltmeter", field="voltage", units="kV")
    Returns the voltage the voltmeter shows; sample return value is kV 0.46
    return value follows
kV 46
